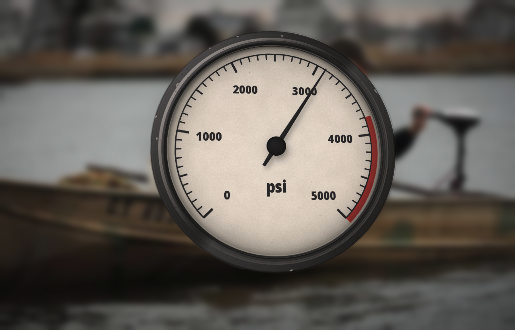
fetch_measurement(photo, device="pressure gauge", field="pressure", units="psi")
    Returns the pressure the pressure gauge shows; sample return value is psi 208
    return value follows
psi 3100
